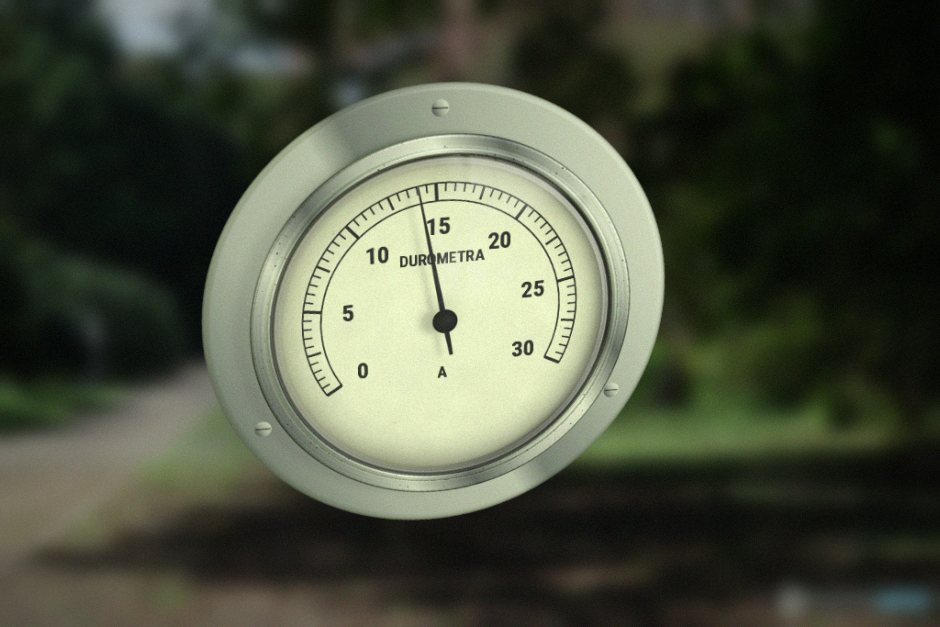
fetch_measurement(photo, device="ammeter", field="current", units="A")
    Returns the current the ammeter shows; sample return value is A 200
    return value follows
A 14
